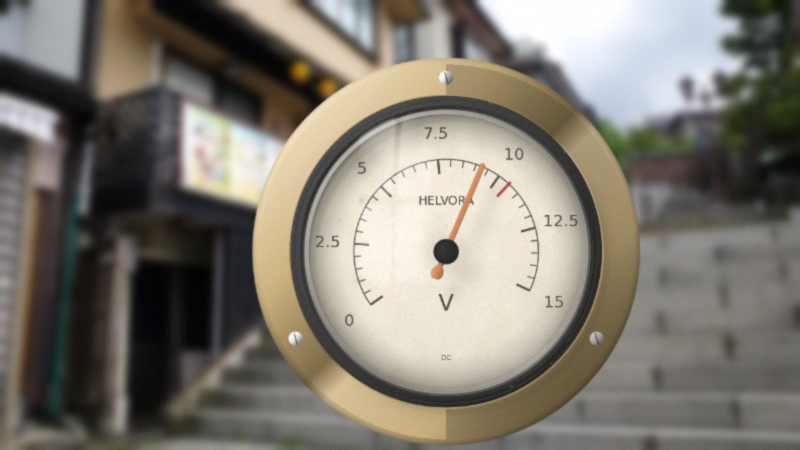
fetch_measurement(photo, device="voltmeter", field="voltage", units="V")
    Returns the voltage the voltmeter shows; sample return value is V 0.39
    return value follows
V 9.25
